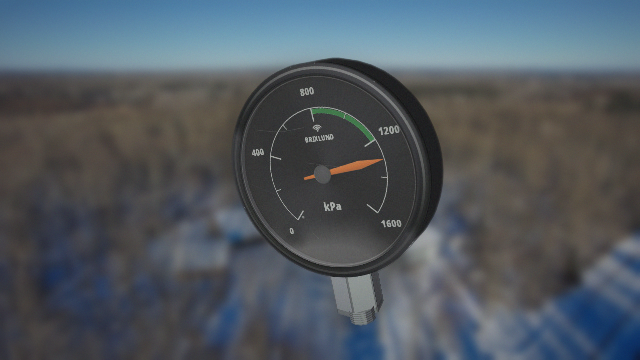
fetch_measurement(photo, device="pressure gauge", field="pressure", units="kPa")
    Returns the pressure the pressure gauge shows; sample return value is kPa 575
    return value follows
kPa 1300
